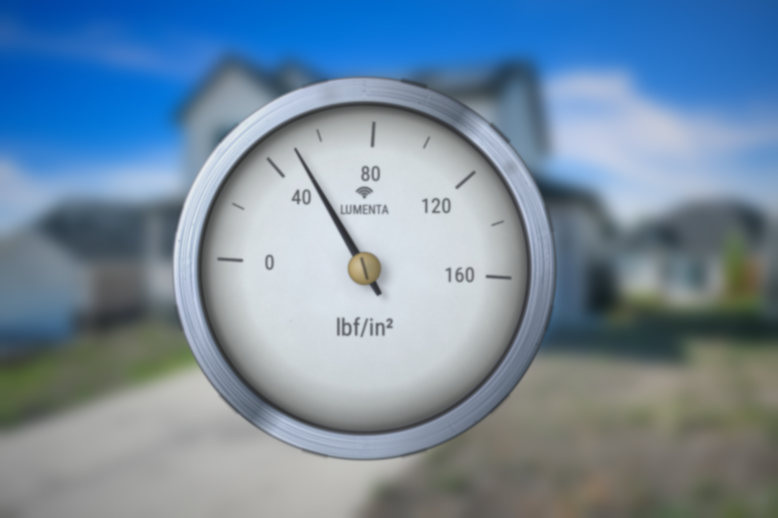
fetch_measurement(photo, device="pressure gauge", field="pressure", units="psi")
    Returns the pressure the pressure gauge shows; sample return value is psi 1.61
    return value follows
psi 50
